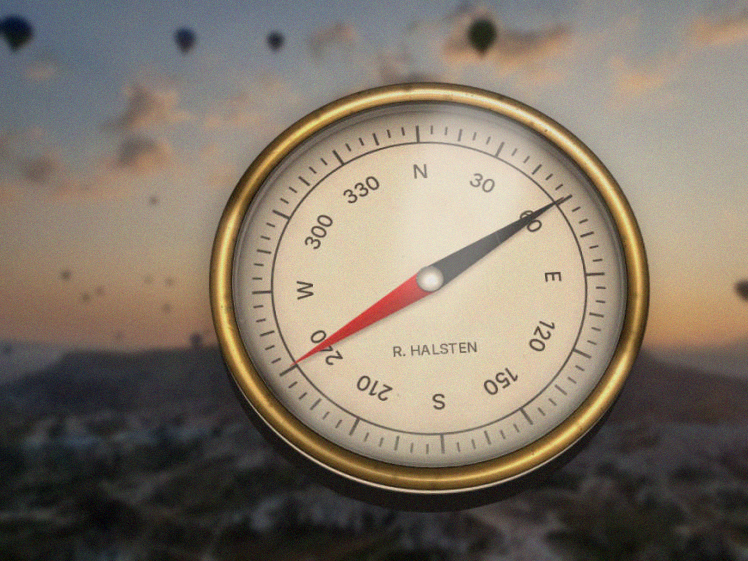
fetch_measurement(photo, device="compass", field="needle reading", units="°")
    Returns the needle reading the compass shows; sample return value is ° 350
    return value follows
° 240
